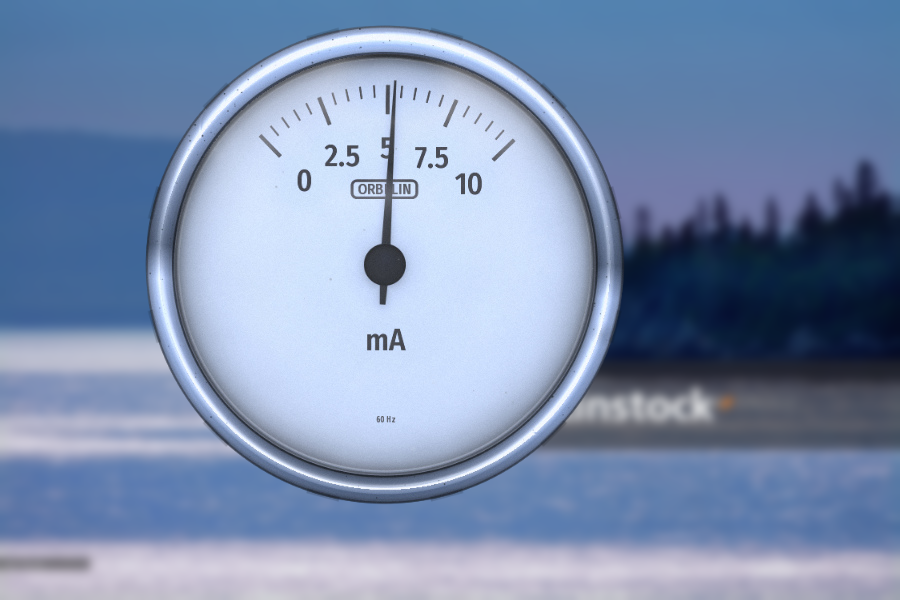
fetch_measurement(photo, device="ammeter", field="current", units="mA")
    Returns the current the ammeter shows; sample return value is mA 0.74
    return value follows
mA 5.25
